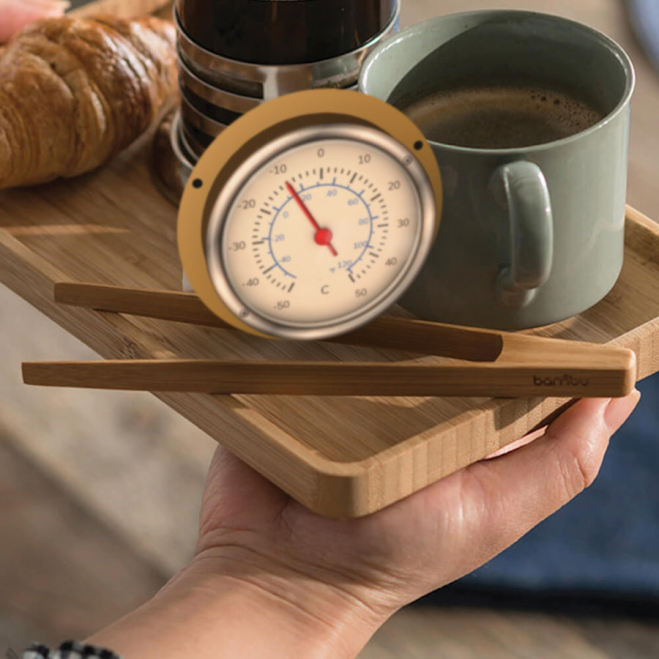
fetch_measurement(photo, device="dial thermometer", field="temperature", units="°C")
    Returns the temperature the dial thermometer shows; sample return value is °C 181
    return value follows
°C -10
